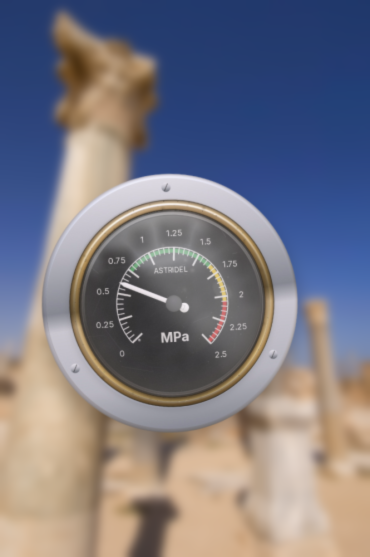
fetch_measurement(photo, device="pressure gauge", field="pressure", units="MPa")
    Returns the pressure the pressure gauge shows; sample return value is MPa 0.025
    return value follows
MPa 0.6
